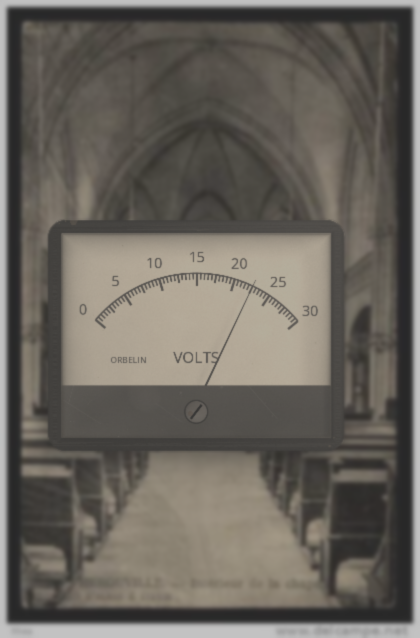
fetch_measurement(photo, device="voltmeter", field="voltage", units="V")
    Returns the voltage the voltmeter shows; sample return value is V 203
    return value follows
V 22.5
